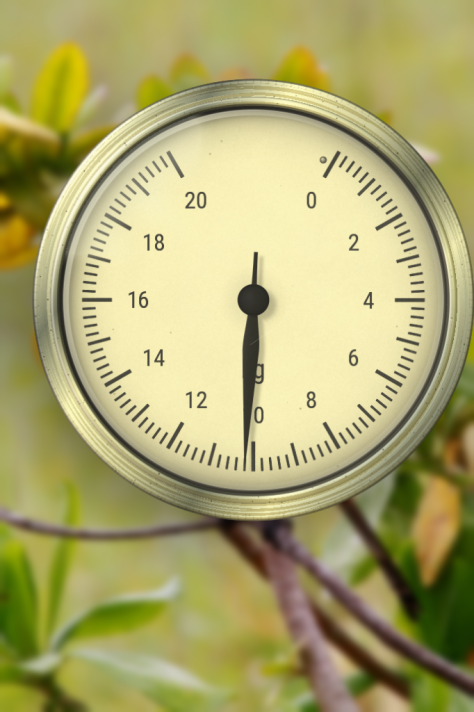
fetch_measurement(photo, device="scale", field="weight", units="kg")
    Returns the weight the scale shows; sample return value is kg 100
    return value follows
kg 10.2
